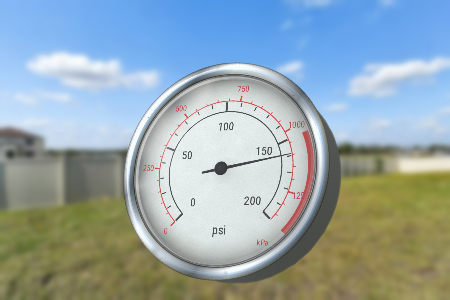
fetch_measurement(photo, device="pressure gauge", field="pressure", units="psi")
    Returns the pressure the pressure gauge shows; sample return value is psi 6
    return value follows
psi 160
